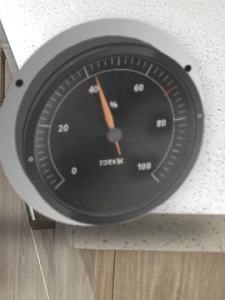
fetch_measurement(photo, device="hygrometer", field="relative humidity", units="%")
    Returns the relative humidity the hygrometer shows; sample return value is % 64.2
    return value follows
% 42
